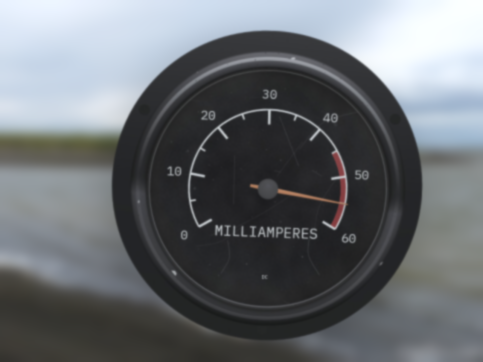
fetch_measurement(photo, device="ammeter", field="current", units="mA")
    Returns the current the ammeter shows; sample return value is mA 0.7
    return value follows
mA 55
